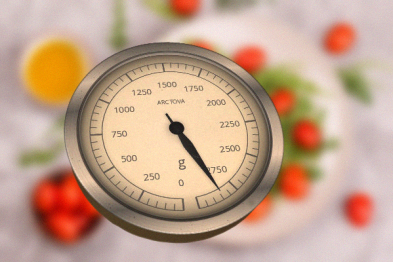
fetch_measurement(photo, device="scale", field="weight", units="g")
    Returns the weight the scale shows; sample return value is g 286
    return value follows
g 2850
